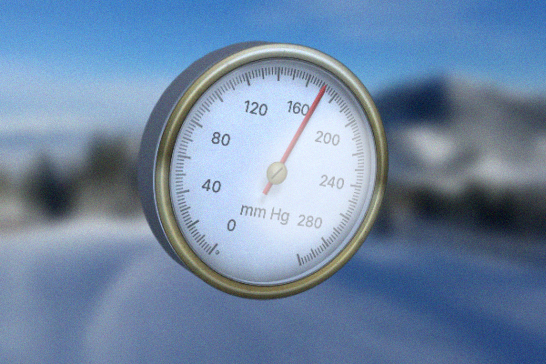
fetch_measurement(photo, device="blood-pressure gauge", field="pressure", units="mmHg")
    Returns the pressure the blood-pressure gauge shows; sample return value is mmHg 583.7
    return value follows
mmHg 170
